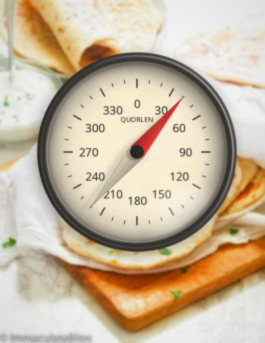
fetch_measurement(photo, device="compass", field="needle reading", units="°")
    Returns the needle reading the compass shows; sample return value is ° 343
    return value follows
° 40
